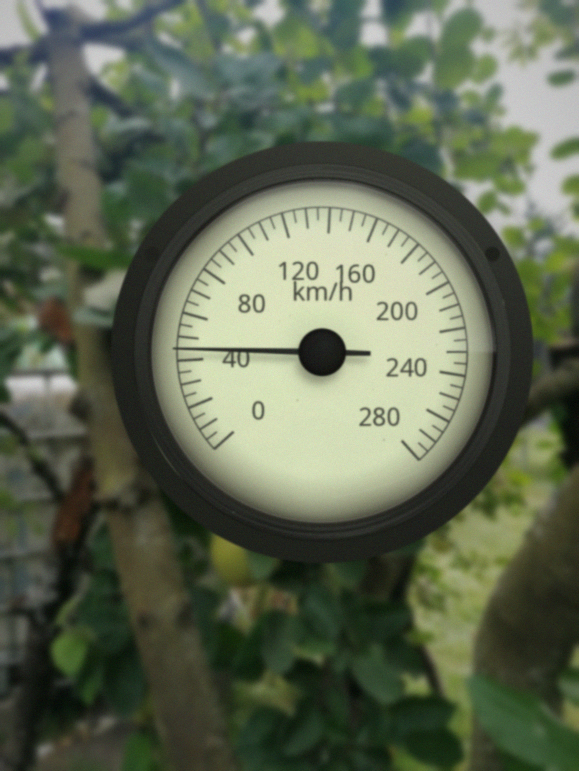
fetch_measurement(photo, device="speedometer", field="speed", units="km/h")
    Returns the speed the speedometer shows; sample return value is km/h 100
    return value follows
km/h 45
